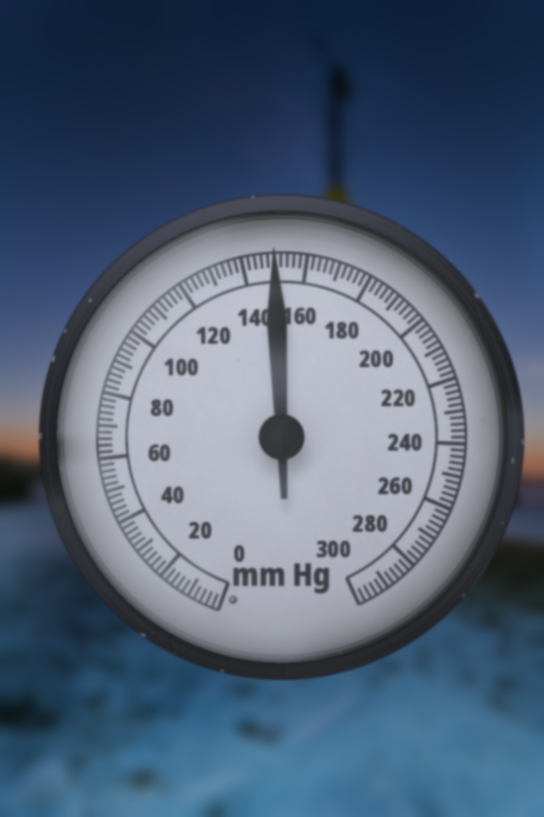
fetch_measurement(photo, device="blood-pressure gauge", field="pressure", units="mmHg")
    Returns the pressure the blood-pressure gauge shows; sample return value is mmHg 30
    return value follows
mmHg 150
